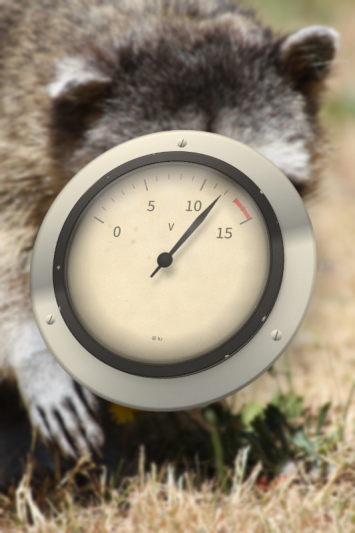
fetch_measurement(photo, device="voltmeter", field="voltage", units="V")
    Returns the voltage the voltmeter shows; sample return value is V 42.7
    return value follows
V 12
